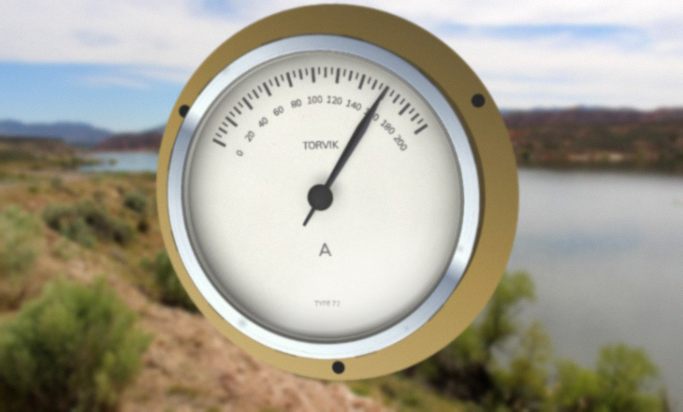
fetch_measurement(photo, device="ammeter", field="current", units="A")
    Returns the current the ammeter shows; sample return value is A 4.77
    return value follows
A 160
